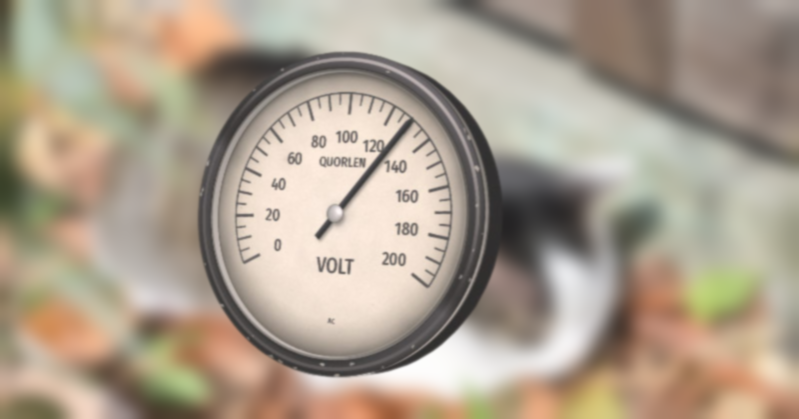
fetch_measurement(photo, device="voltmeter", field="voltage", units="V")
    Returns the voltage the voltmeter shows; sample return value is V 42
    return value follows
V 130
